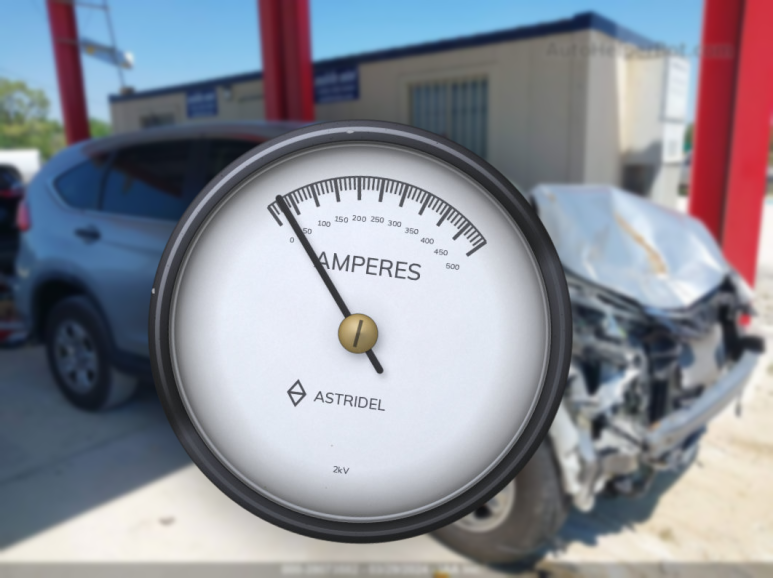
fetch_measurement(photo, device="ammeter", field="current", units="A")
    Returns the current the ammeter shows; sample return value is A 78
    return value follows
A 30
